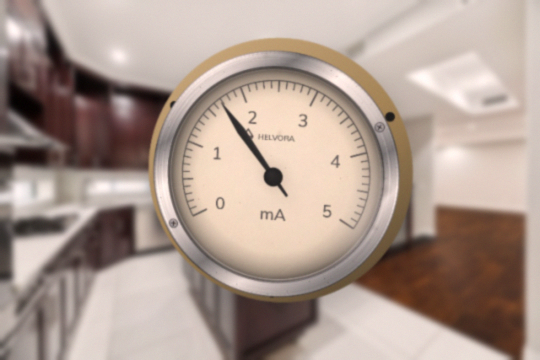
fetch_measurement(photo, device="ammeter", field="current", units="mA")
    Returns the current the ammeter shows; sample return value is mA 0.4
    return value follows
mA 1.7
